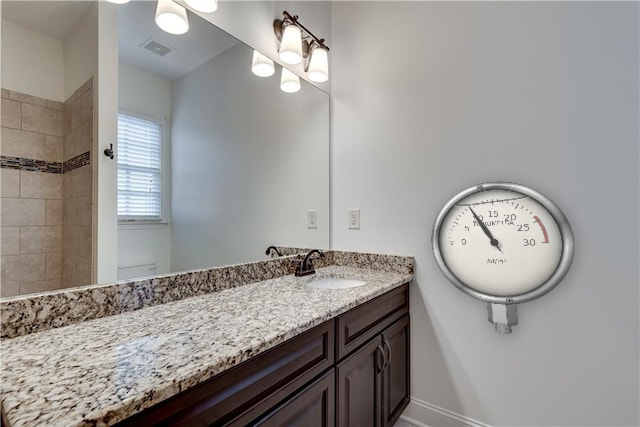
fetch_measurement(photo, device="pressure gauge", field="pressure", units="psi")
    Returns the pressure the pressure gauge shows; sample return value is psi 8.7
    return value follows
psi 10
